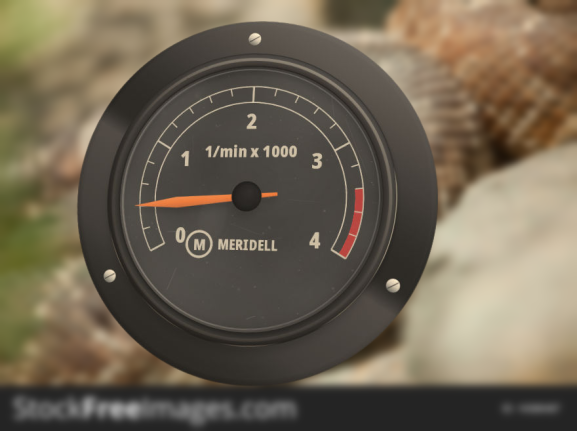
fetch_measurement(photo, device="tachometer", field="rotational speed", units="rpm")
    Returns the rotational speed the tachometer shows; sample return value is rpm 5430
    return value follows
rpm 400
